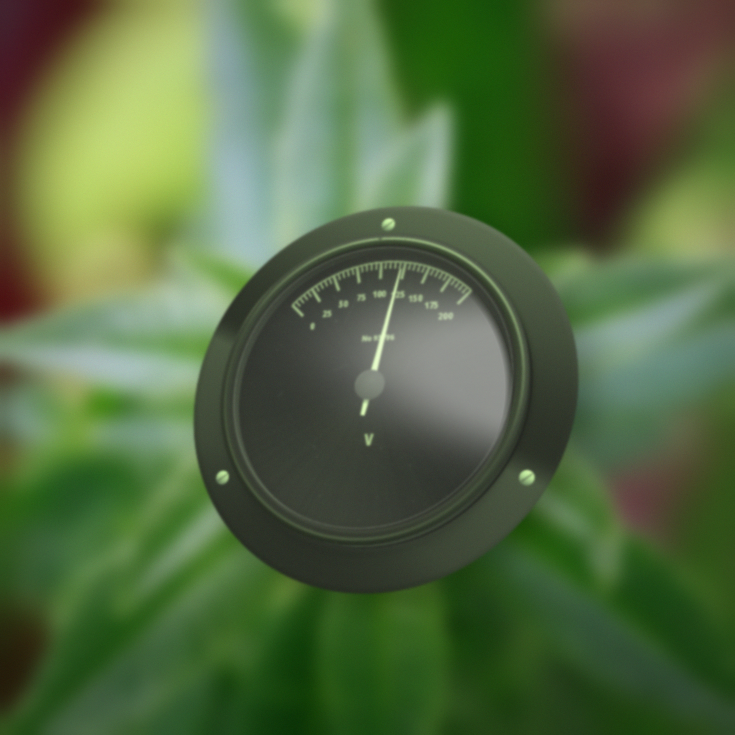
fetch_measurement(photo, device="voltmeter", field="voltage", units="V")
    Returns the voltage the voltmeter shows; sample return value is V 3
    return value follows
V 125
